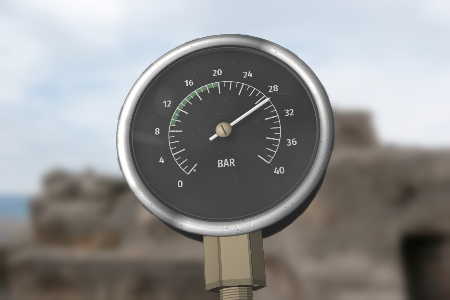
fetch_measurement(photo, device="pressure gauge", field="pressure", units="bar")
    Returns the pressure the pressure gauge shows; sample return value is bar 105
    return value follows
bar 29
